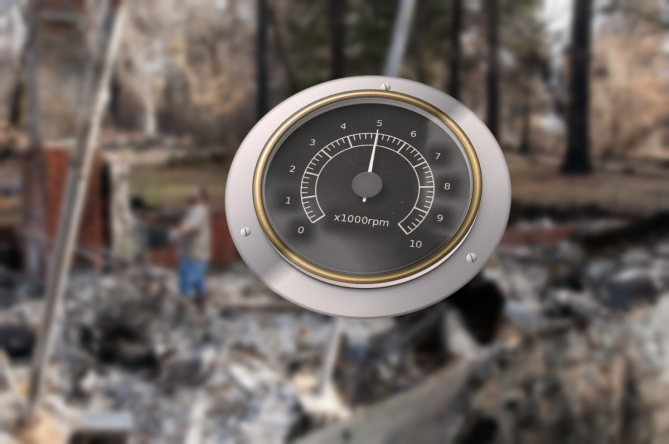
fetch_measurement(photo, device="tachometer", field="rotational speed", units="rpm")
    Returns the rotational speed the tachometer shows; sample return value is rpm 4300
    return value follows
rpm 5000
